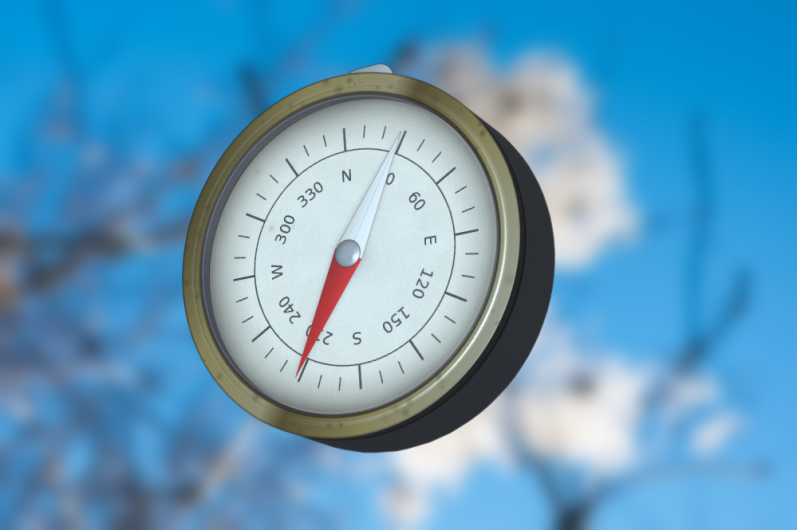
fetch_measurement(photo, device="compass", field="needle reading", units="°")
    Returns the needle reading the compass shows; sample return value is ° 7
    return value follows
° 210
